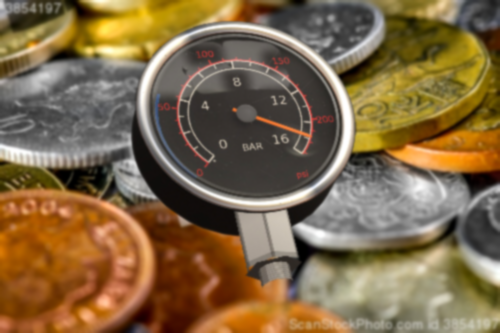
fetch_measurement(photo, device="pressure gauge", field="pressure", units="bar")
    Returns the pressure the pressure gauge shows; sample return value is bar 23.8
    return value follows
bar 15
